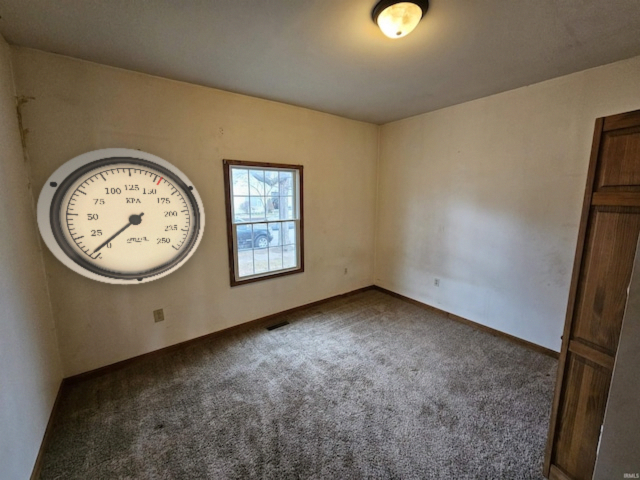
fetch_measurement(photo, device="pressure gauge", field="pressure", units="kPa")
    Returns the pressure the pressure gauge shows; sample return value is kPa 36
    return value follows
kPa 5
